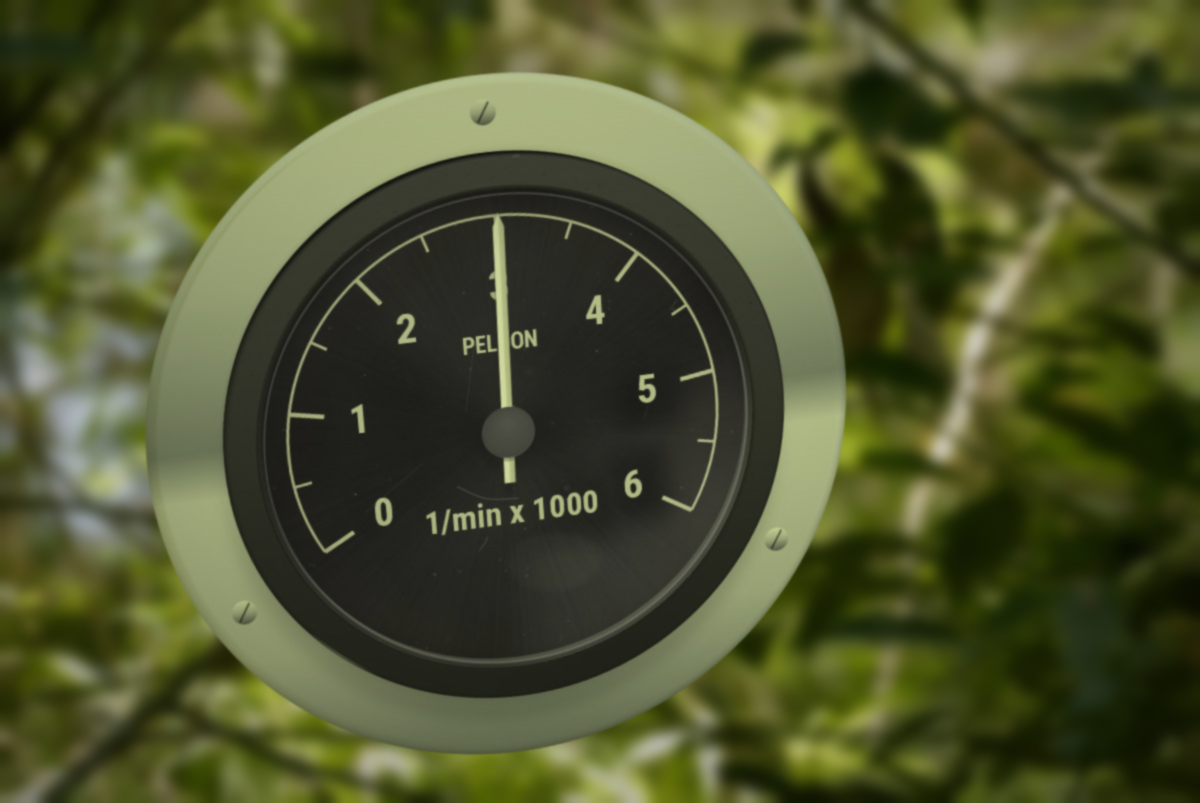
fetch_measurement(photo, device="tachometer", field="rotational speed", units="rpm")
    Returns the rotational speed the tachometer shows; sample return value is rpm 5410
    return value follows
rpm 3000
